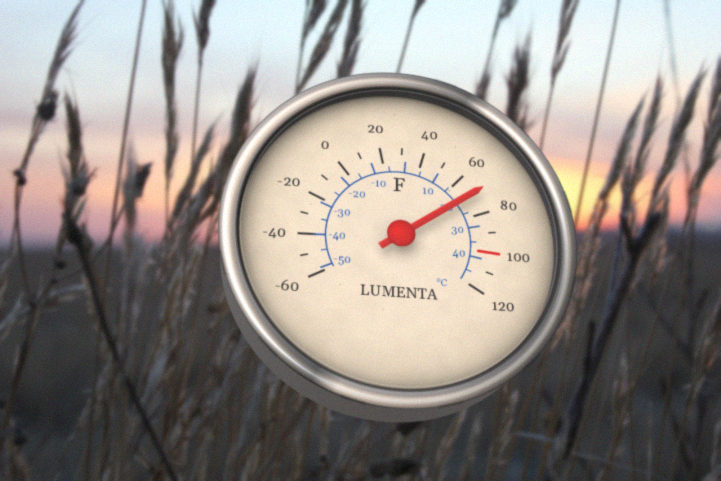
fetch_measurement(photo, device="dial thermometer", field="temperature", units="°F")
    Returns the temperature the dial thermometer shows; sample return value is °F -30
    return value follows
°F 70
